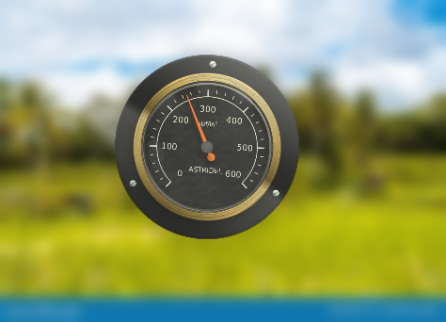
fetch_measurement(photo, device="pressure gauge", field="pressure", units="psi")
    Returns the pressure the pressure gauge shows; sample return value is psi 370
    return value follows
psi 250
